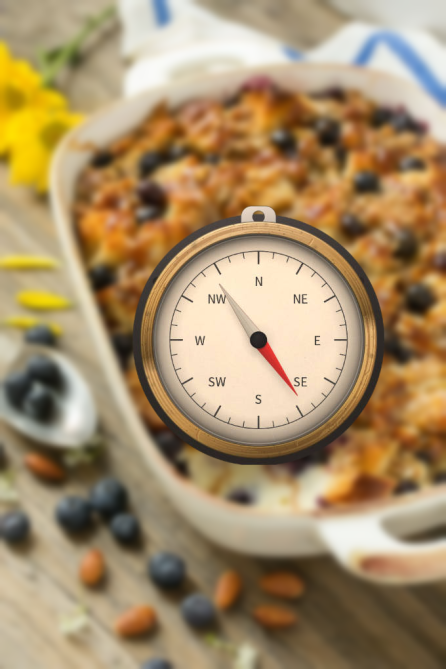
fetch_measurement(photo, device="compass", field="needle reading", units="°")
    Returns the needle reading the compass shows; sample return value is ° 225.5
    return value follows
° 145
